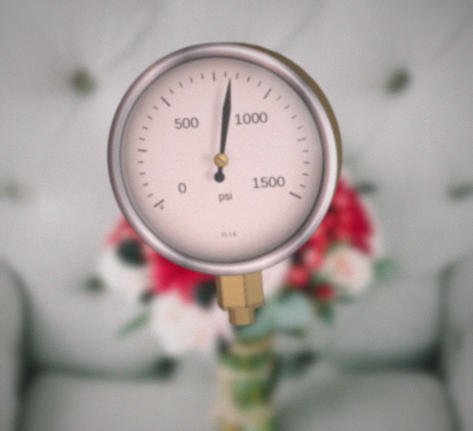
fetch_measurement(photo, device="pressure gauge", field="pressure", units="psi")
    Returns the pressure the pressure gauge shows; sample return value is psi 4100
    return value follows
psi 825
